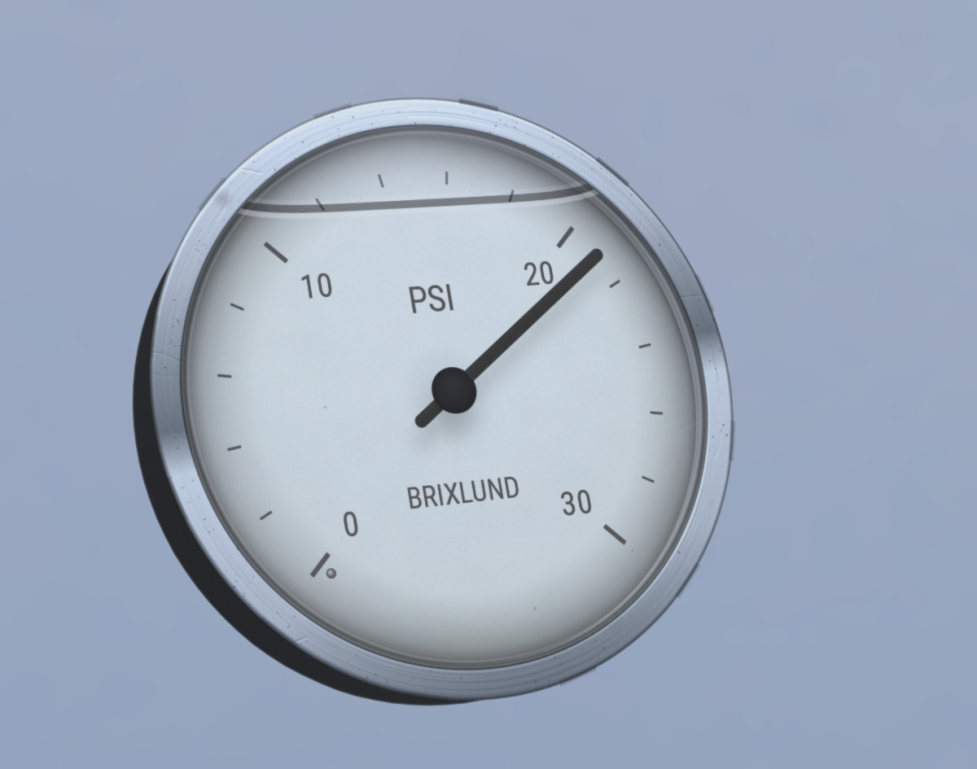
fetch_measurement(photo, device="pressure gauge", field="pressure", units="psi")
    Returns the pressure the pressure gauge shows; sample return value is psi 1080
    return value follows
psi 21
